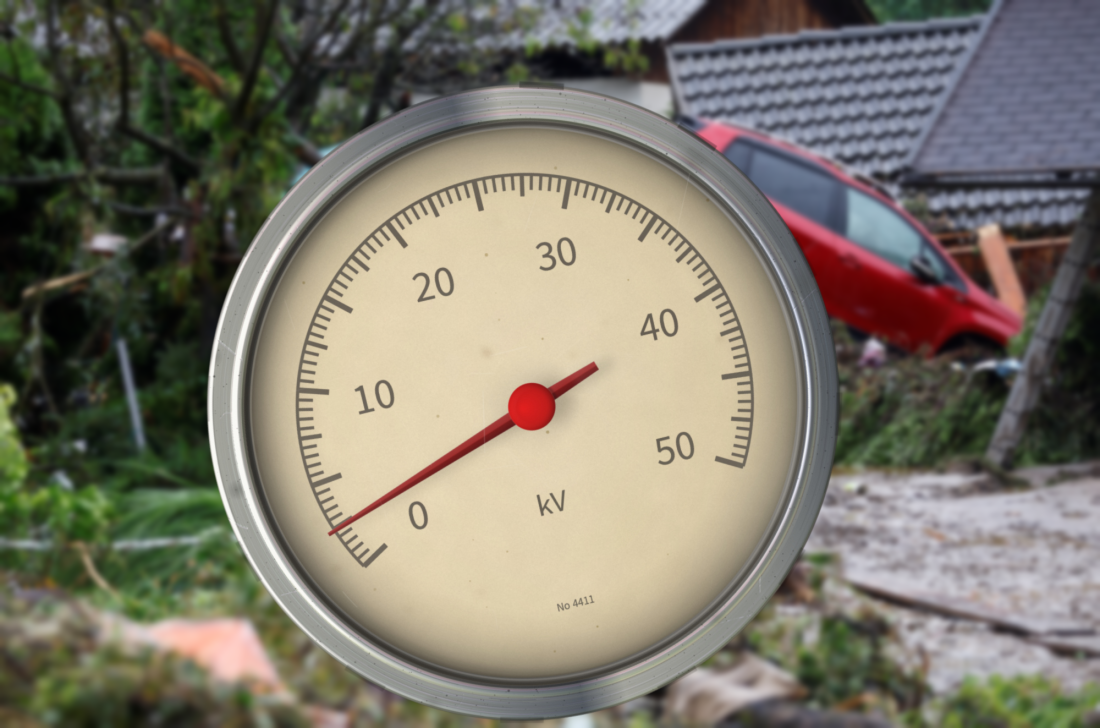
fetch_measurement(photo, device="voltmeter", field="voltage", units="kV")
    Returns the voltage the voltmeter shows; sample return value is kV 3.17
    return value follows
kV 2.5
